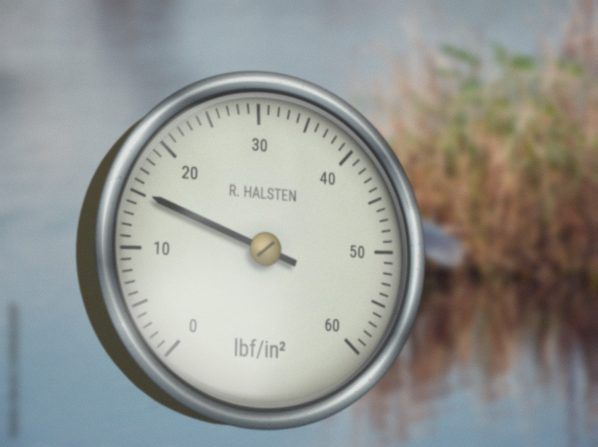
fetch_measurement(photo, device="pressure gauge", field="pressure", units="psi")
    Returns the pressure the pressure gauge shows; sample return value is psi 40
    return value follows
psi 15
